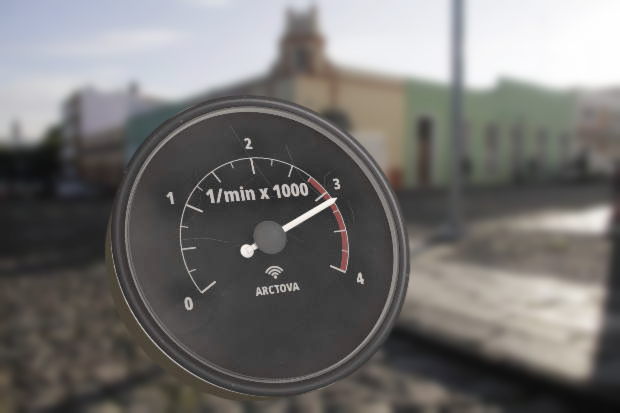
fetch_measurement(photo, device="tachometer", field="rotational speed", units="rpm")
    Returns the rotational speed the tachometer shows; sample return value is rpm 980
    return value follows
rpm 3125
